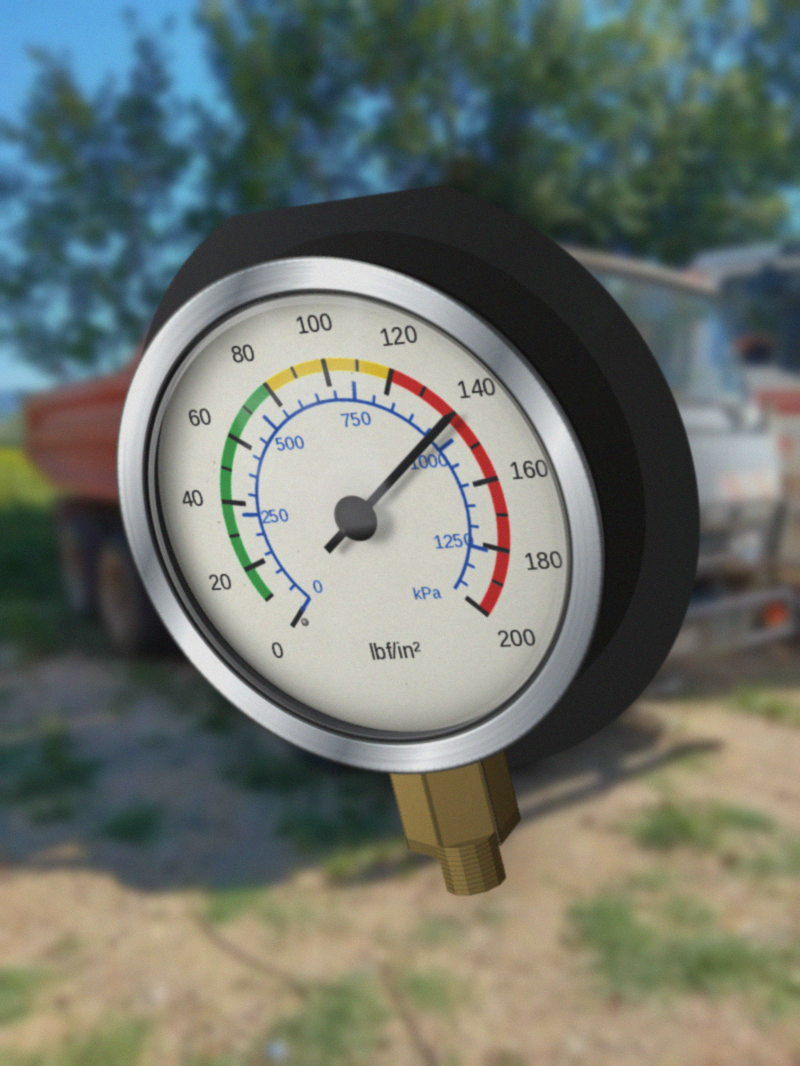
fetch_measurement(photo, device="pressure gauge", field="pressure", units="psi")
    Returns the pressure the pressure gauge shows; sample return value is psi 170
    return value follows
psi 140
